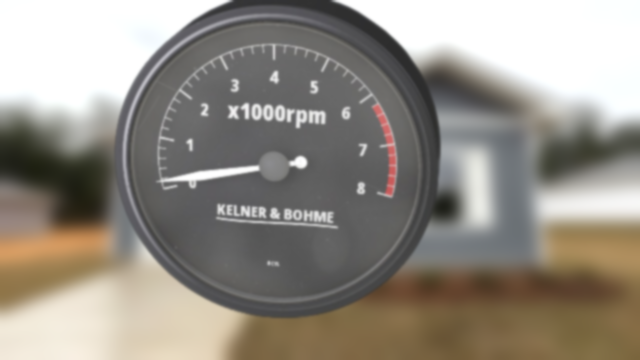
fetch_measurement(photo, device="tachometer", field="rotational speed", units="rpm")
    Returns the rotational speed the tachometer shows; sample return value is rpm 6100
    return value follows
rpm 200
